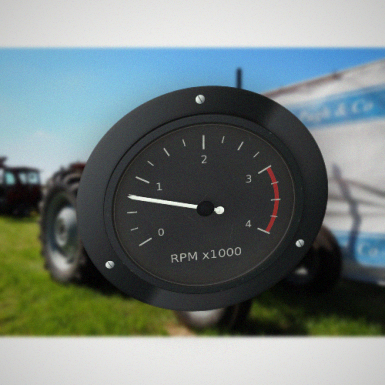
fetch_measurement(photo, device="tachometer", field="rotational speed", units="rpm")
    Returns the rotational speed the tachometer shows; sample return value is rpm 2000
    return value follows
rpm 750
